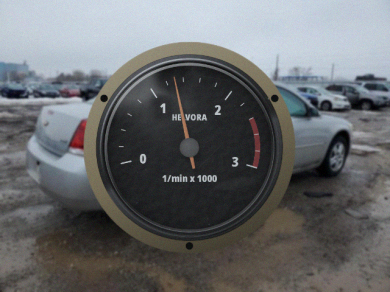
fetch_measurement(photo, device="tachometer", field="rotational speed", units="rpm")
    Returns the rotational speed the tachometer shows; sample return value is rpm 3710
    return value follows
rpm 1300
